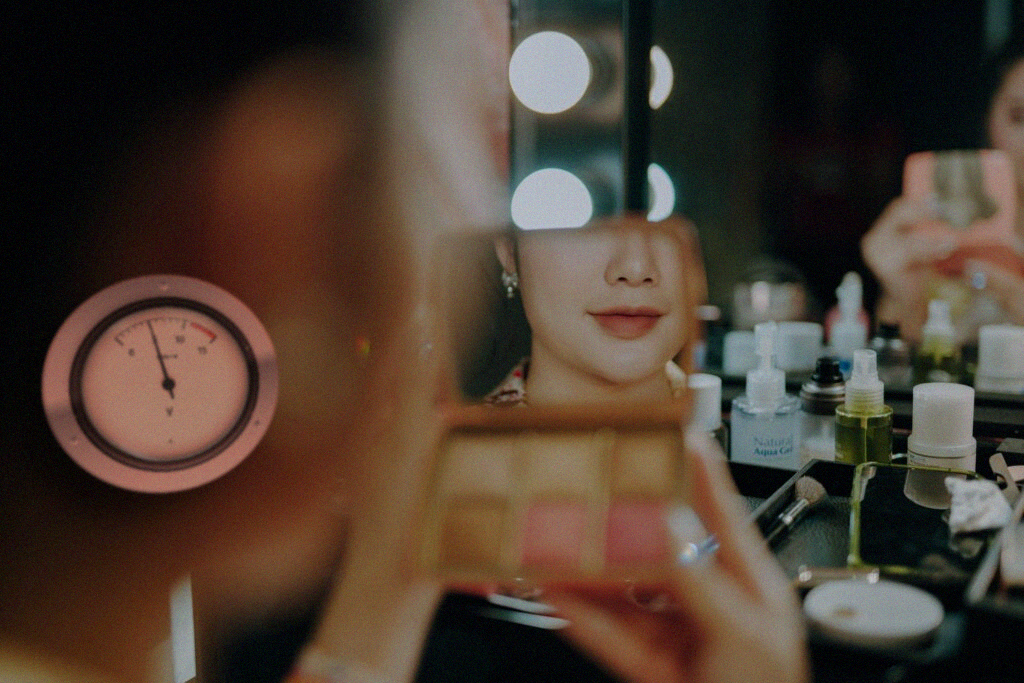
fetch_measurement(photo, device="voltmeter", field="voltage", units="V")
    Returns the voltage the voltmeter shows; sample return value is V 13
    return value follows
V 5
